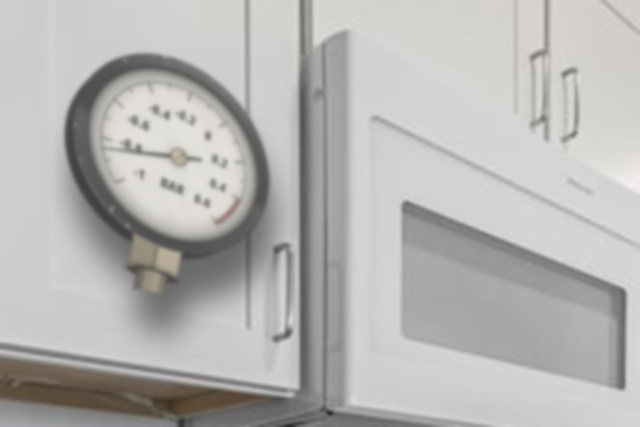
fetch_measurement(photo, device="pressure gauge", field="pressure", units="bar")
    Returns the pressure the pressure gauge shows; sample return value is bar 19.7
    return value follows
bar -0.85
